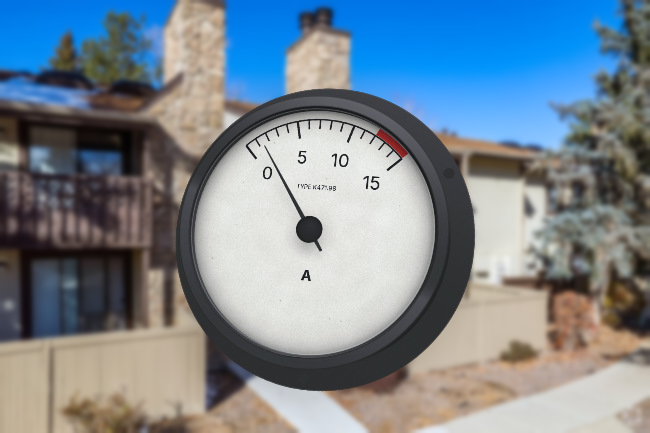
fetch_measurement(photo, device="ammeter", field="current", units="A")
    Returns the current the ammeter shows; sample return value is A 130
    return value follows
A 1.5
